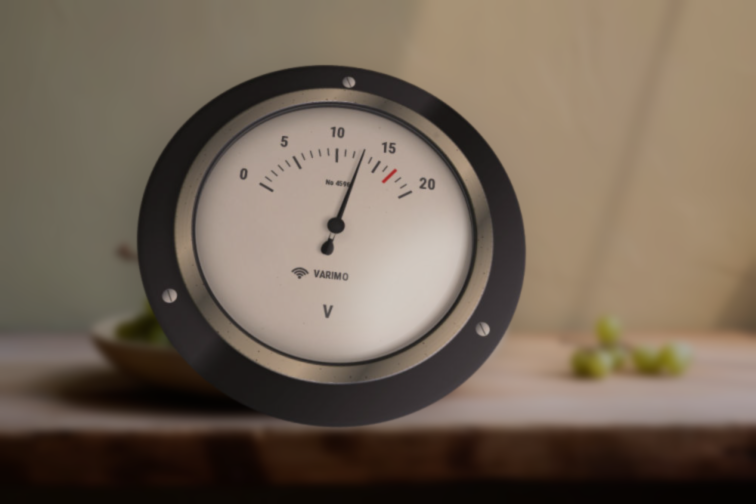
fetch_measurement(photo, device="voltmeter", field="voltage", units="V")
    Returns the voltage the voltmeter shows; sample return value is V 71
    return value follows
V 13
